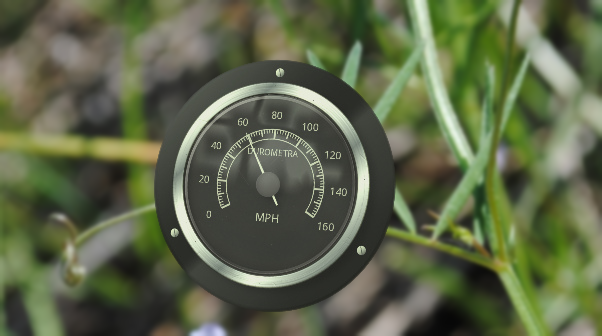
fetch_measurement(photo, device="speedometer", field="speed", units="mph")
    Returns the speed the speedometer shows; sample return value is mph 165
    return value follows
mph 60
